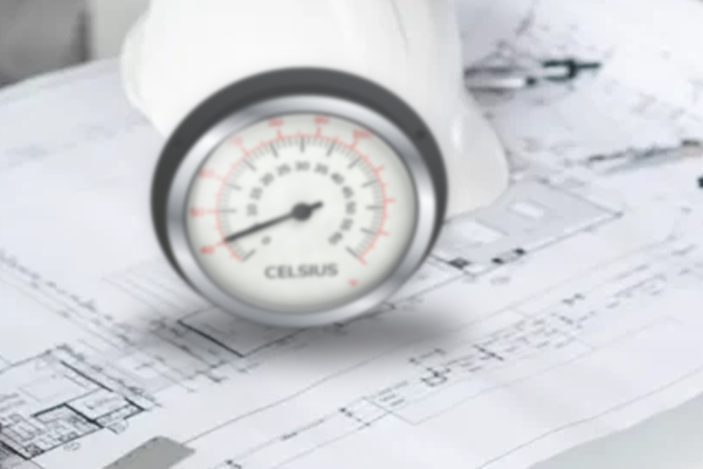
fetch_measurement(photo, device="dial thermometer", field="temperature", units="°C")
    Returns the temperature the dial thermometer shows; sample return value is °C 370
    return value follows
°C 5
